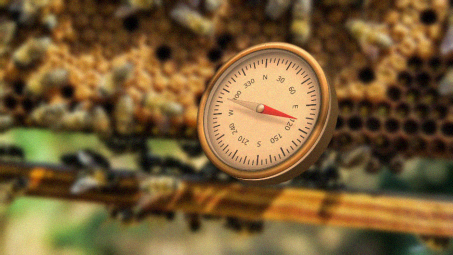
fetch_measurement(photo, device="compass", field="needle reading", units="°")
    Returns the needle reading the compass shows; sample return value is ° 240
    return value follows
° 110
